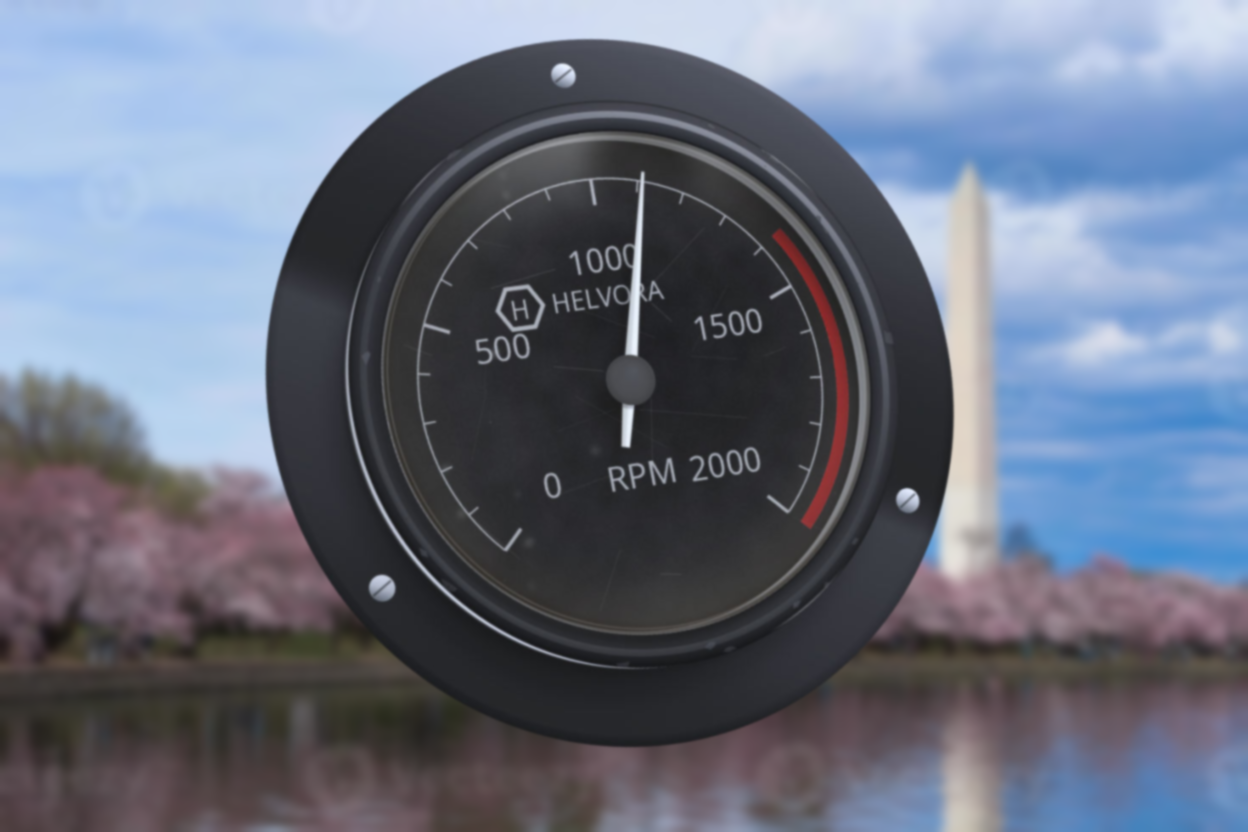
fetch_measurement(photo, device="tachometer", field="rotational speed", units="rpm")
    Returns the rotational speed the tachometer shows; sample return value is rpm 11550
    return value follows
rpm 1100
